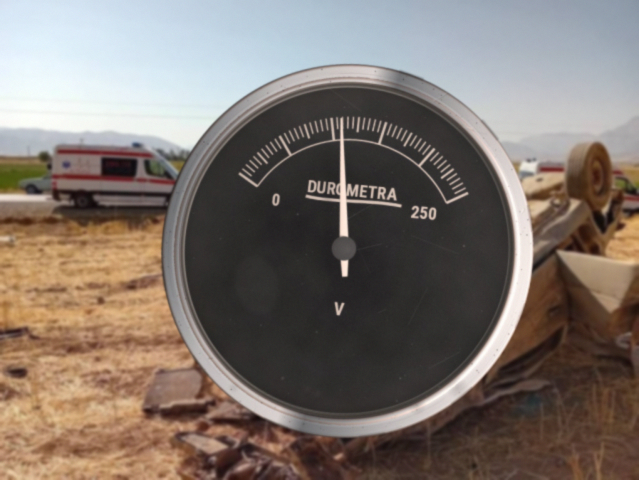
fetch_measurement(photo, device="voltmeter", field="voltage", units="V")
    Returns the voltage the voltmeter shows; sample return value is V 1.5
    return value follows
V 110
